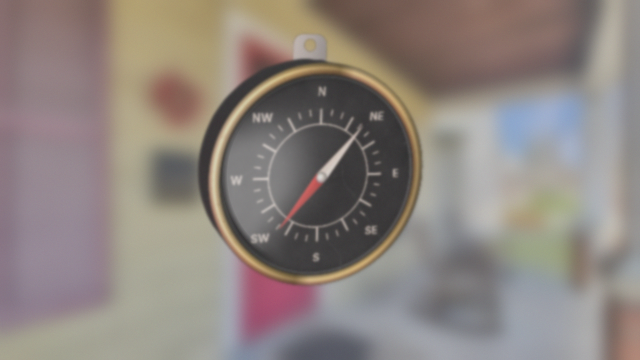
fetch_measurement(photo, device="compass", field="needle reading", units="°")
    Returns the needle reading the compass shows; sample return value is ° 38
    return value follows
° 220
